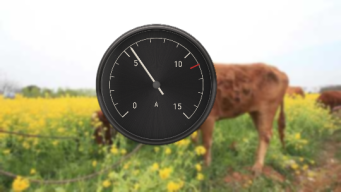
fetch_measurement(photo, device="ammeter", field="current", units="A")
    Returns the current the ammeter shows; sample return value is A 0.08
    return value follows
A 5.5
